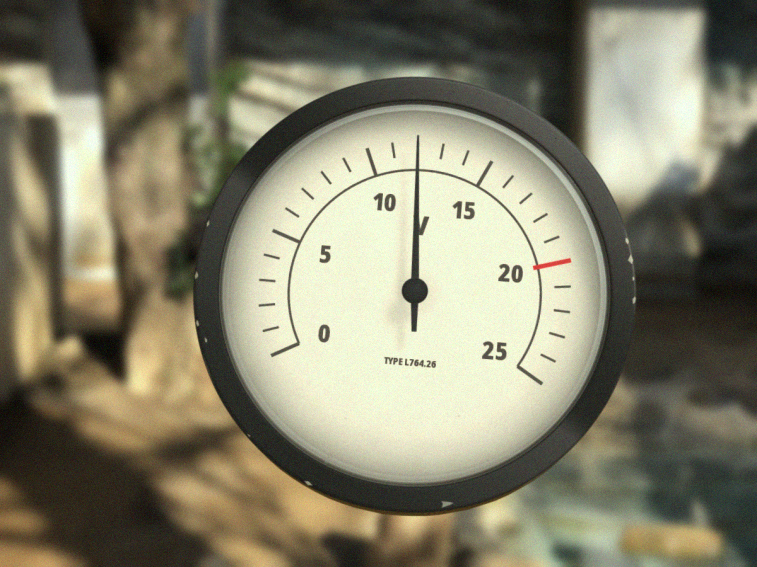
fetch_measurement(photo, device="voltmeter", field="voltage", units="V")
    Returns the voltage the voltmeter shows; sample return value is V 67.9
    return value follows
V 12
